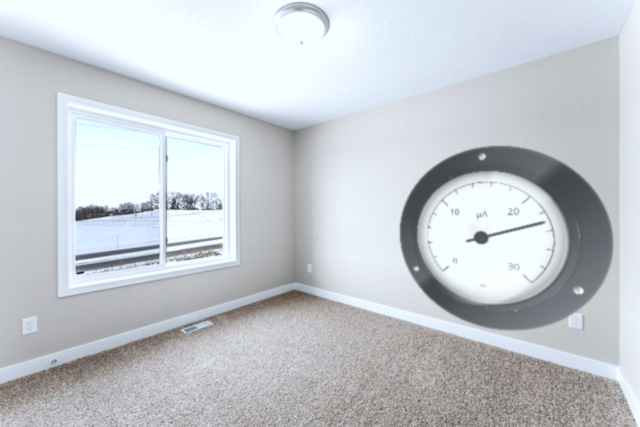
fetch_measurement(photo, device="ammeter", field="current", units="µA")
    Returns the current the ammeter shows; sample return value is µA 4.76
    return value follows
µA 23
